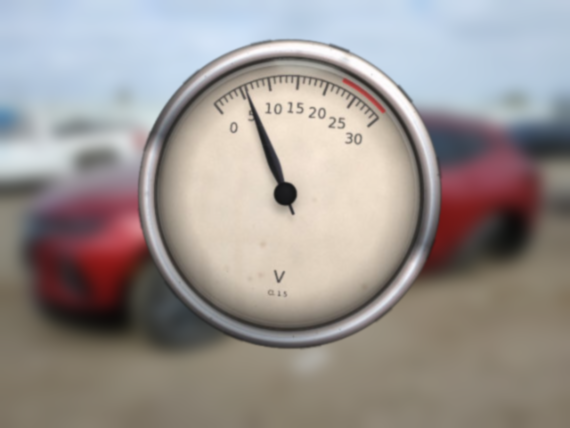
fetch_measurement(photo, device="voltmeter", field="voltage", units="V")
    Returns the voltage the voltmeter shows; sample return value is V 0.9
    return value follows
V 6
